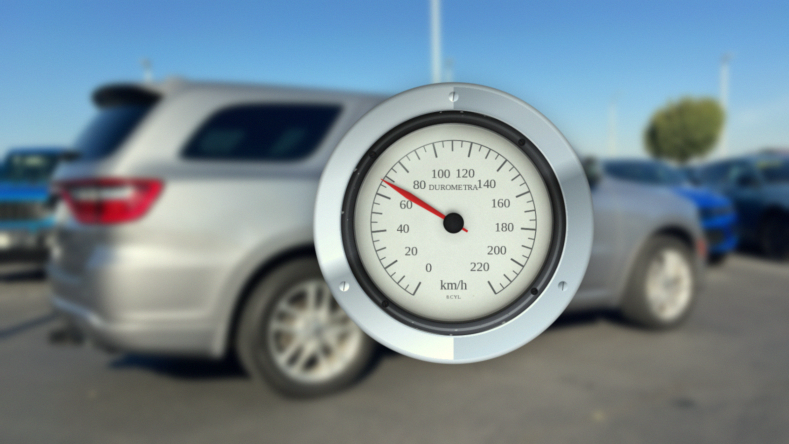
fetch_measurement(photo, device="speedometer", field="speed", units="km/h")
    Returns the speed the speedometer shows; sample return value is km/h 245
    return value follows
km/h 67.5
